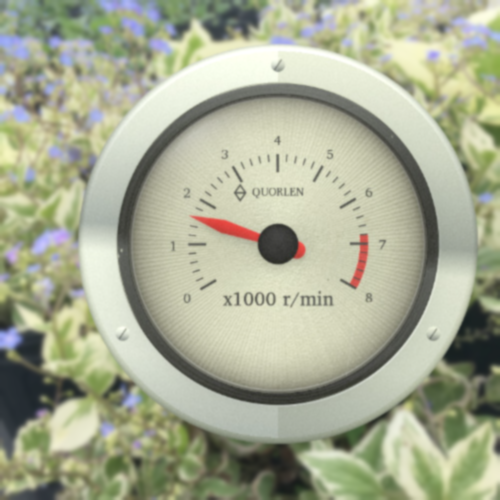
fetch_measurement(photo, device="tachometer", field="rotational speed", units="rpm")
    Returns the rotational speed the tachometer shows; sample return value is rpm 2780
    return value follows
rpm 1600
